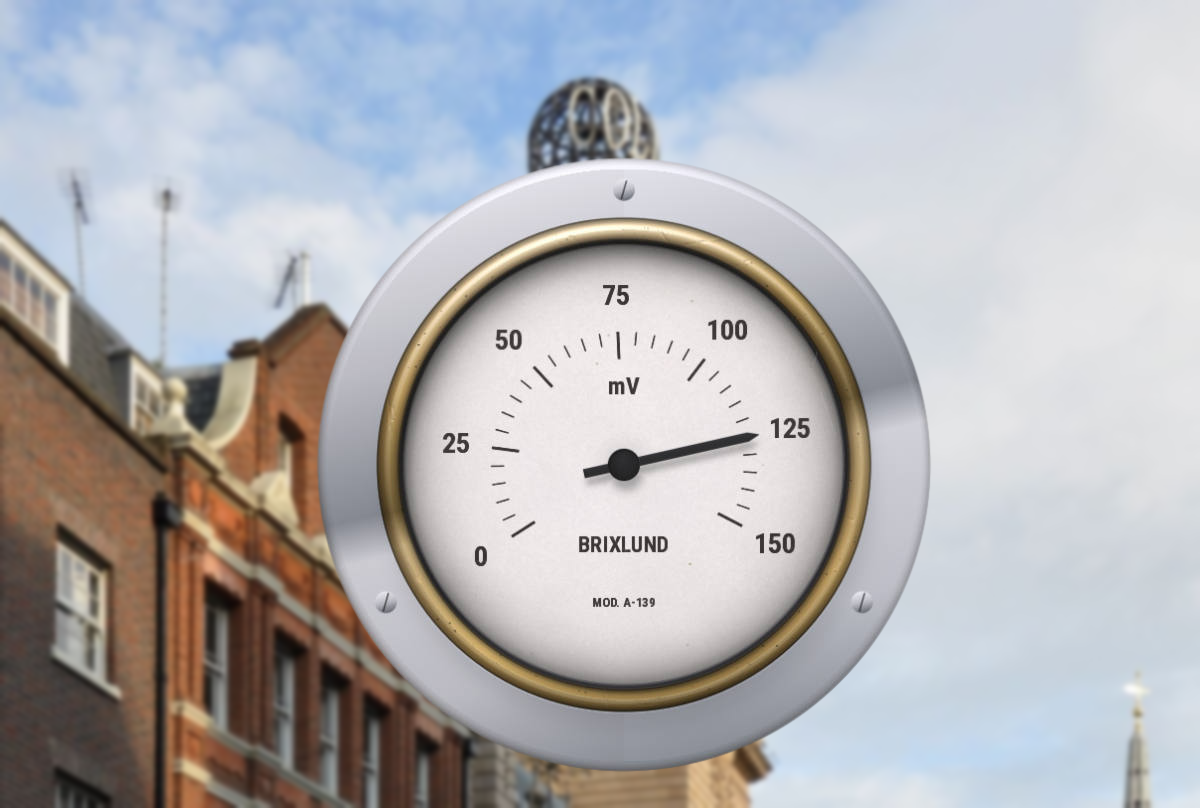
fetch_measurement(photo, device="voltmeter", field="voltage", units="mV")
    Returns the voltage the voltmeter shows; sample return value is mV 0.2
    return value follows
mV 125
